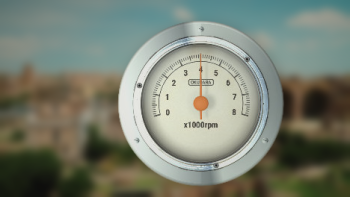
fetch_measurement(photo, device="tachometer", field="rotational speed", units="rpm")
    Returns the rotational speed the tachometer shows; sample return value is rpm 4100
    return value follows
rpm 4000
